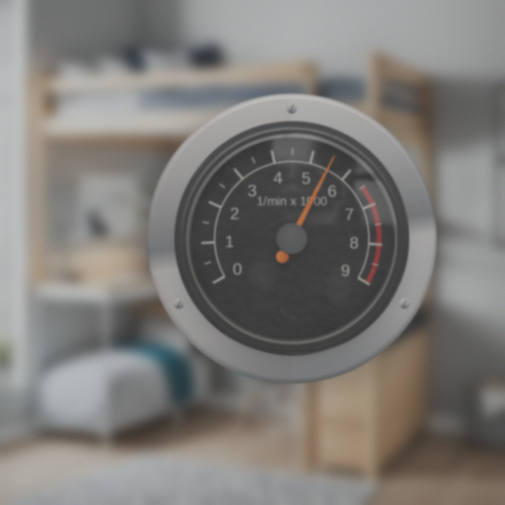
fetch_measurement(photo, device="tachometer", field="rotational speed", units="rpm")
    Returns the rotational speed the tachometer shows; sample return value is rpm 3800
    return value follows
rpm 5500
